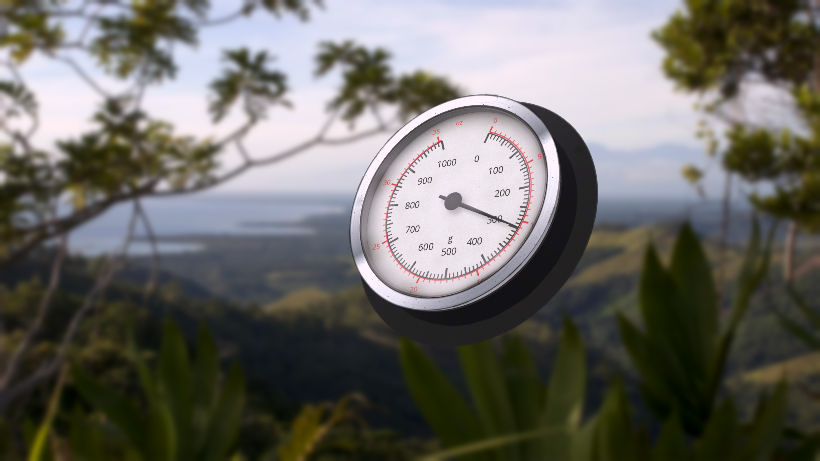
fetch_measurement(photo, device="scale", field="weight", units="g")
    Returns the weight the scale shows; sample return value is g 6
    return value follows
g 300
